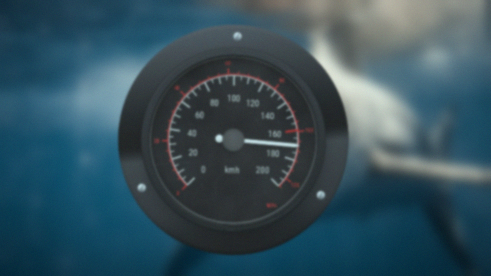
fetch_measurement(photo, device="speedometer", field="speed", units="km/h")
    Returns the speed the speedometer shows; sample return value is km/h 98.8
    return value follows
km/h 170
